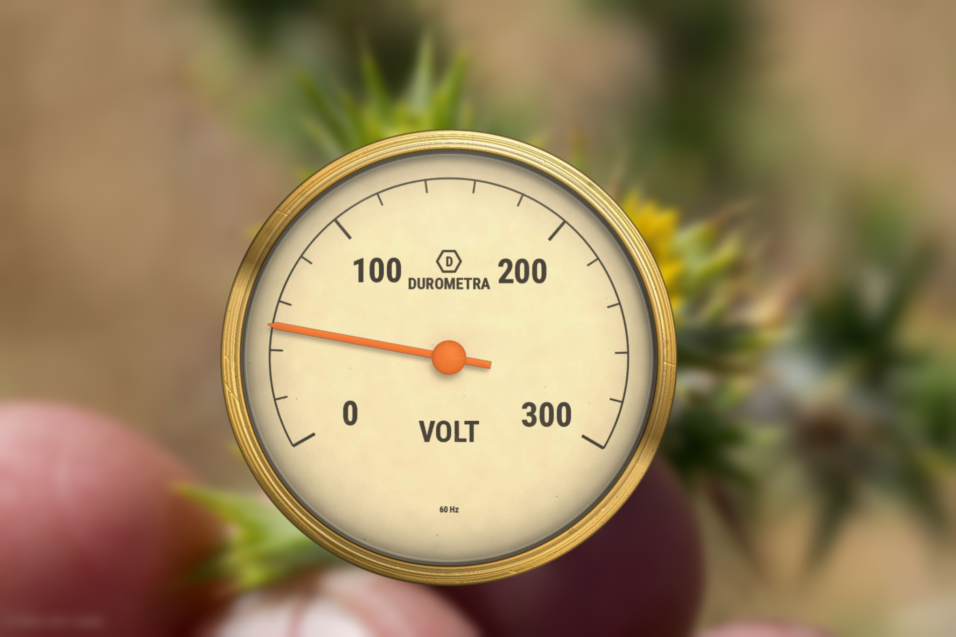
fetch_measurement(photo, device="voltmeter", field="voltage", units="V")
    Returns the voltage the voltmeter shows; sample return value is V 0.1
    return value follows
V 50
